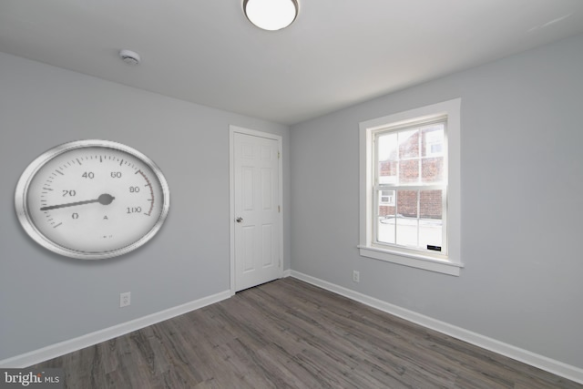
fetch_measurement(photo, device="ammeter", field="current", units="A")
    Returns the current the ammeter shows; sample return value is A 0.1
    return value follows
A 10
